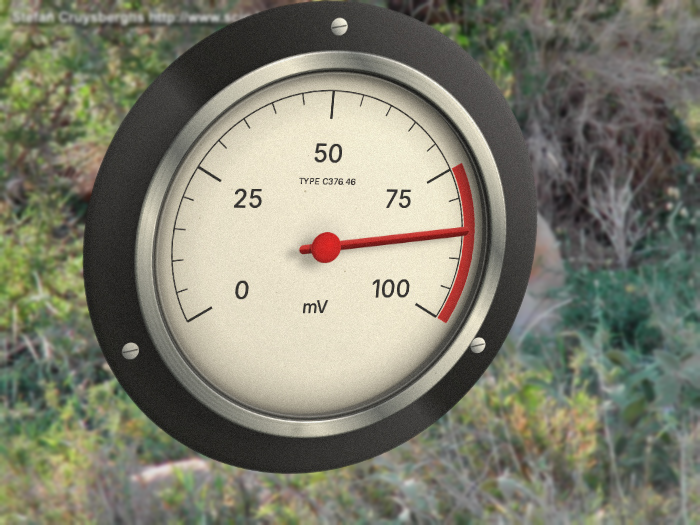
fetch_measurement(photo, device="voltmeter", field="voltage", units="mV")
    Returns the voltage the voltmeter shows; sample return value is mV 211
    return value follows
mV 85
